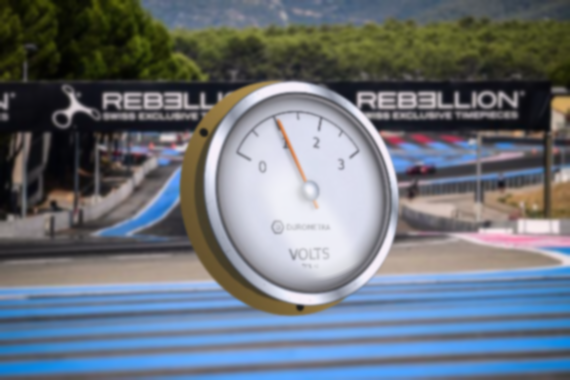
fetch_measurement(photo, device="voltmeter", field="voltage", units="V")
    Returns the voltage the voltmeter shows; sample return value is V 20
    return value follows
V 1
